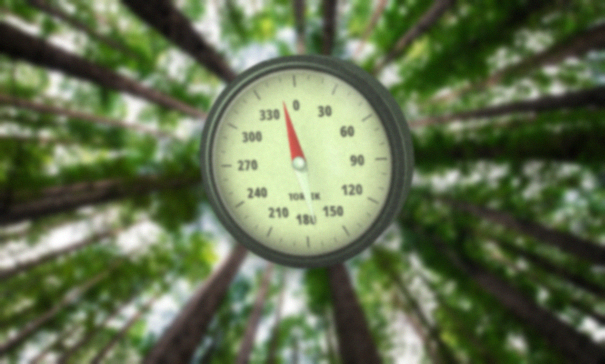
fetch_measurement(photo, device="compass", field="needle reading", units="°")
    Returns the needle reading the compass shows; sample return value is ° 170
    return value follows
° 350
